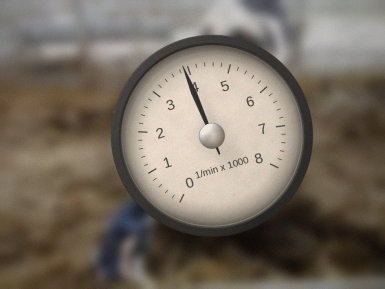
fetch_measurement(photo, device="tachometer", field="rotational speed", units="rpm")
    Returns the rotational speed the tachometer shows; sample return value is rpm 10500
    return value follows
rpm 3900
